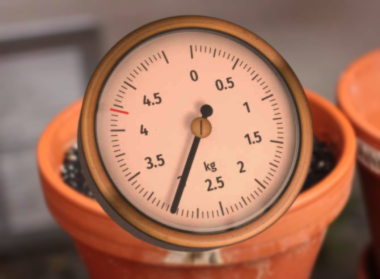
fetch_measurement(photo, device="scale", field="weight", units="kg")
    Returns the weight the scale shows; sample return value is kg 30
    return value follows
kg 3
